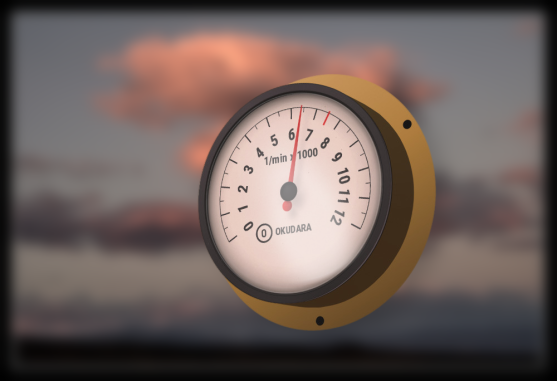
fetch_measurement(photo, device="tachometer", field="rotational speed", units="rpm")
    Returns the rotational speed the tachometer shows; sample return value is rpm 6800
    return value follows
rpm 6500
